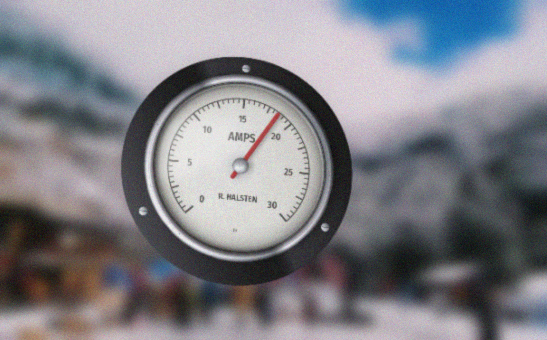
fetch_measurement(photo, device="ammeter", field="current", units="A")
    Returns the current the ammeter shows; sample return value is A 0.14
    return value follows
A 18.5
